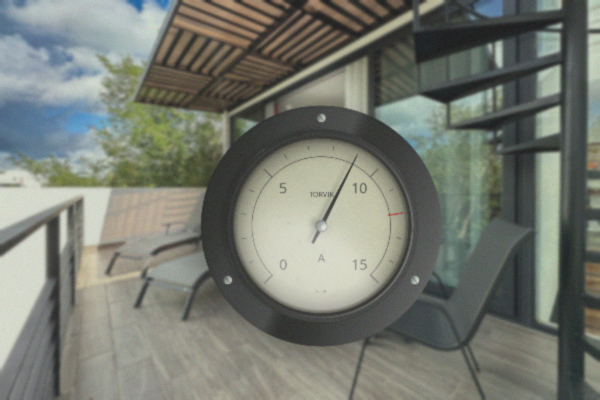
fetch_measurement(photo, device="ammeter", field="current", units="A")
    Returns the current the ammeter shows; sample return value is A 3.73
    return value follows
A 9
